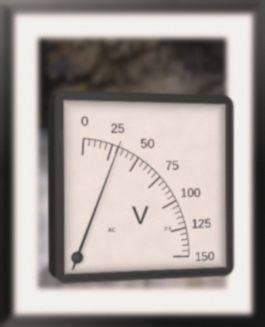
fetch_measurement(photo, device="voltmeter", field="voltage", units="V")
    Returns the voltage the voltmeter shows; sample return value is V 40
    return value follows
V 30
